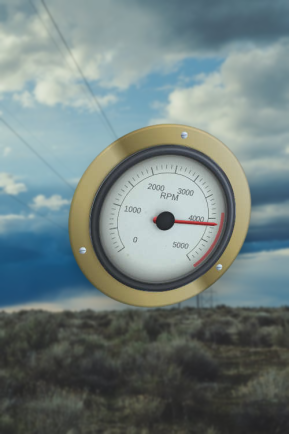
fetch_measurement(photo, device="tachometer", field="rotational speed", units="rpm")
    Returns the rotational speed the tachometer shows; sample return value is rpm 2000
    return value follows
rpm 4100
